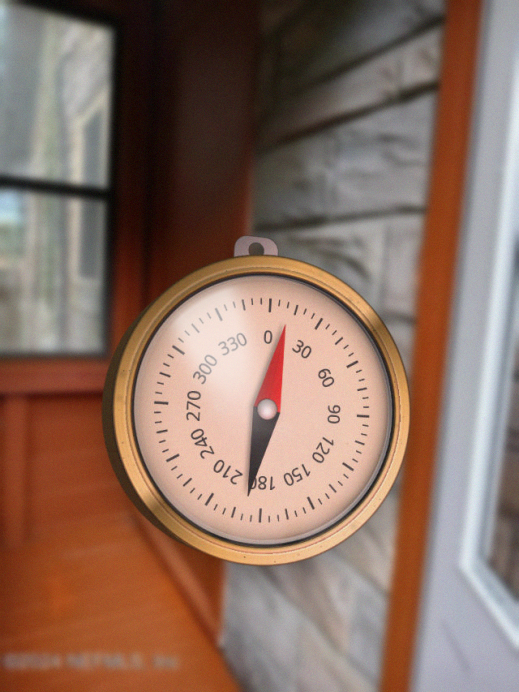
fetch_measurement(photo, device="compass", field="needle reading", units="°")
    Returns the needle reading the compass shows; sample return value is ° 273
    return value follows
° 10
